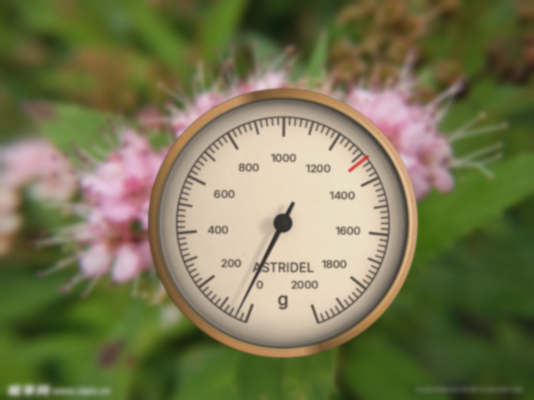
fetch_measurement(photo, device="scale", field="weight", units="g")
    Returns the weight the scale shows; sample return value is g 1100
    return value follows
g 40
